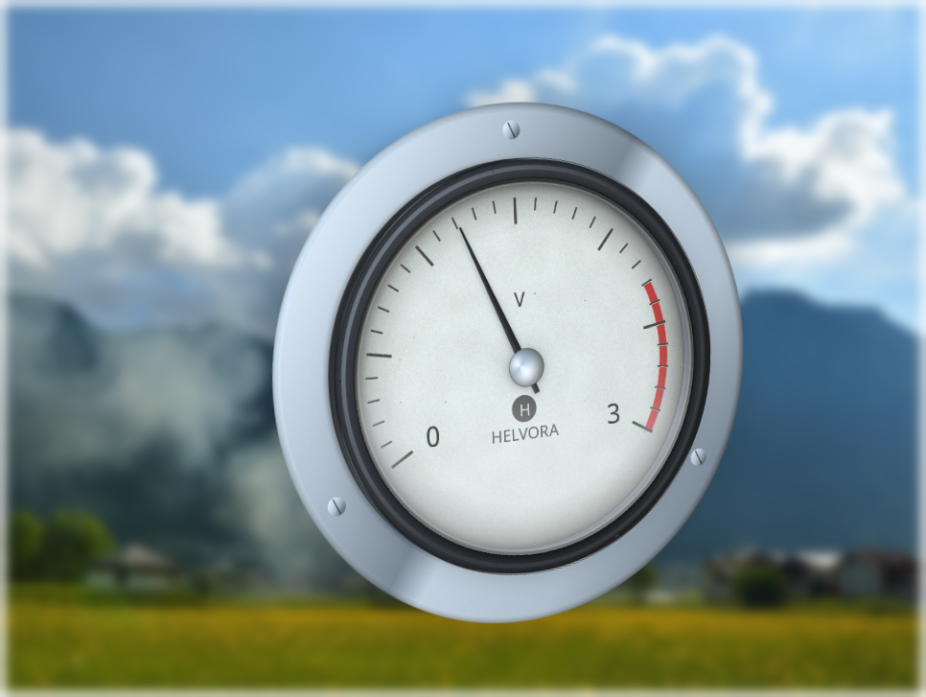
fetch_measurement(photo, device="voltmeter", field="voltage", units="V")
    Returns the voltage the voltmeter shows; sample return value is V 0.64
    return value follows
V 1.2
